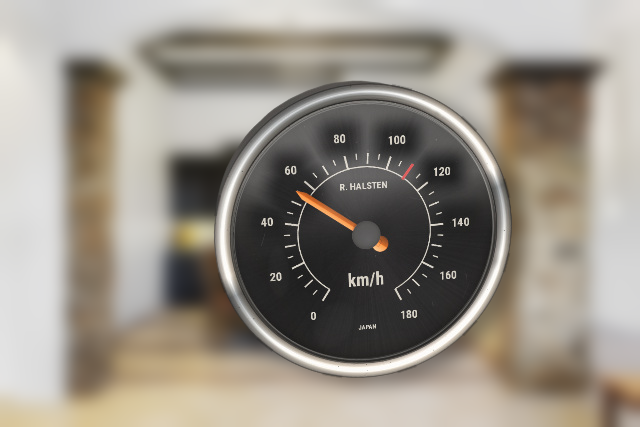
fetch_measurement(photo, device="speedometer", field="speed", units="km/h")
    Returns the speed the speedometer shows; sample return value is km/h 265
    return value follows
km/h 55
